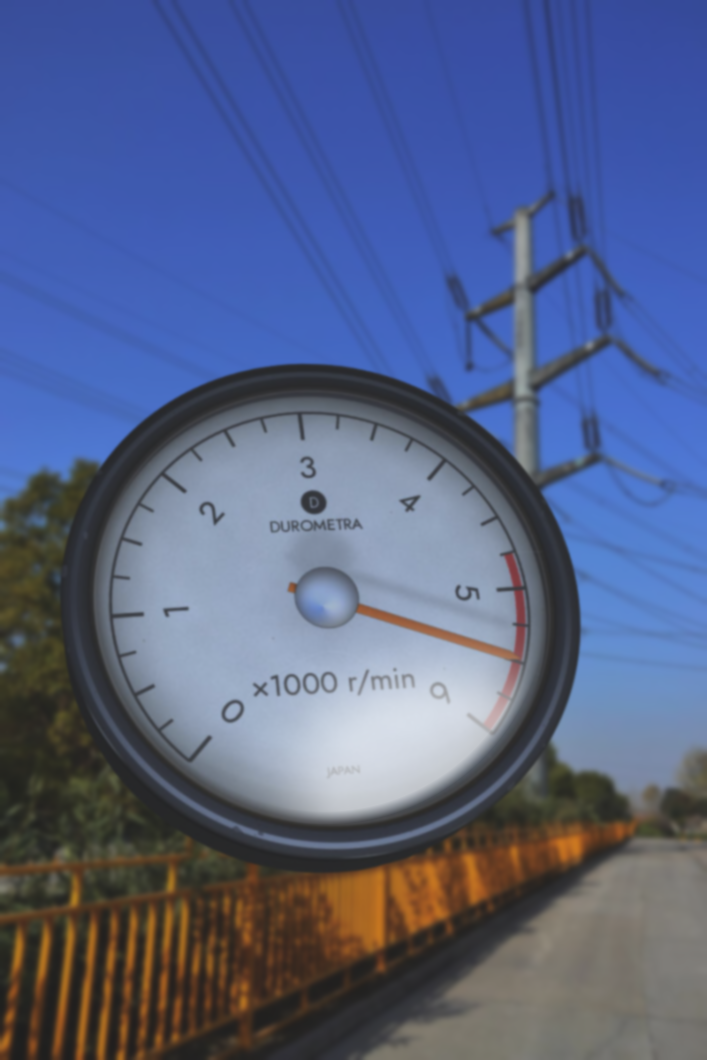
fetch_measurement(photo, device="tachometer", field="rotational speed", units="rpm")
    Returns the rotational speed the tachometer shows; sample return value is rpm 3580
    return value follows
rpm 5500
